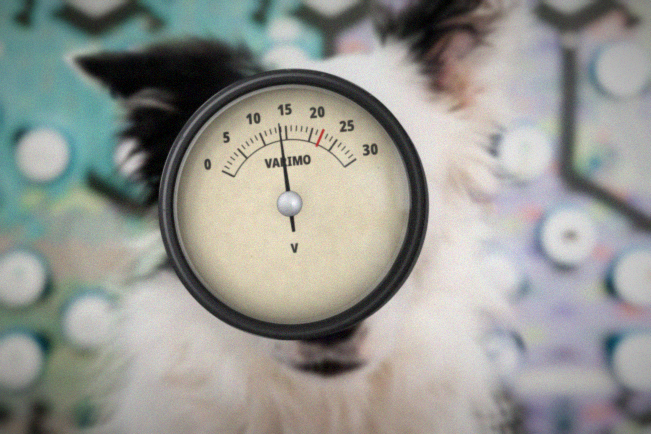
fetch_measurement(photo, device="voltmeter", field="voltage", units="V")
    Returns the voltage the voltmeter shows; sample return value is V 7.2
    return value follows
V 14
